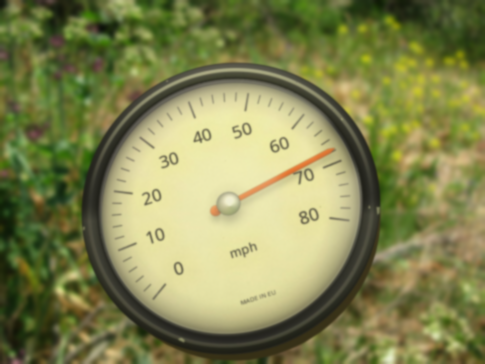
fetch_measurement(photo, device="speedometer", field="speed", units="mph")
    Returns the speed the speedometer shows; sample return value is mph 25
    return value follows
mph 68
